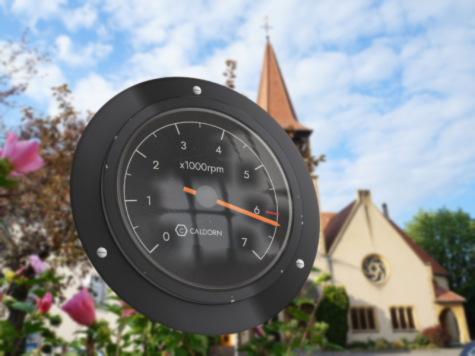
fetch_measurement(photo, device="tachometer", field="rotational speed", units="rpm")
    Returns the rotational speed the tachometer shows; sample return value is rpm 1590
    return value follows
rpm 6250
